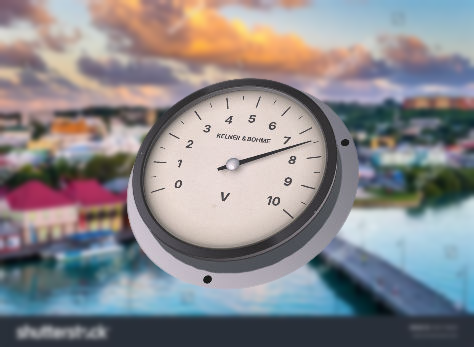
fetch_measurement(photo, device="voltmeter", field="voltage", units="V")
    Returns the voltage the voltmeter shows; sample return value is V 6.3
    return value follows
V 7.5
